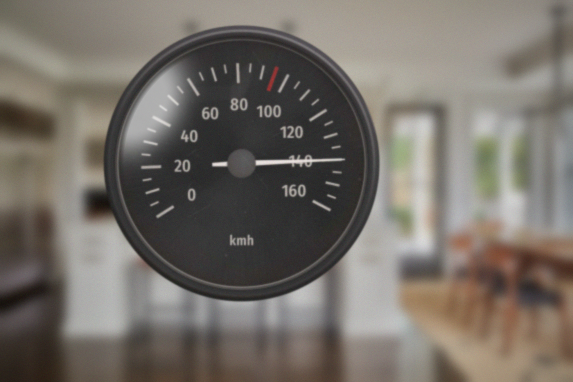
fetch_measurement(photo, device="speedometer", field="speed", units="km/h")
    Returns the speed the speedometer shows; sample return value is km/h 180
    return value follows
km/h 140
